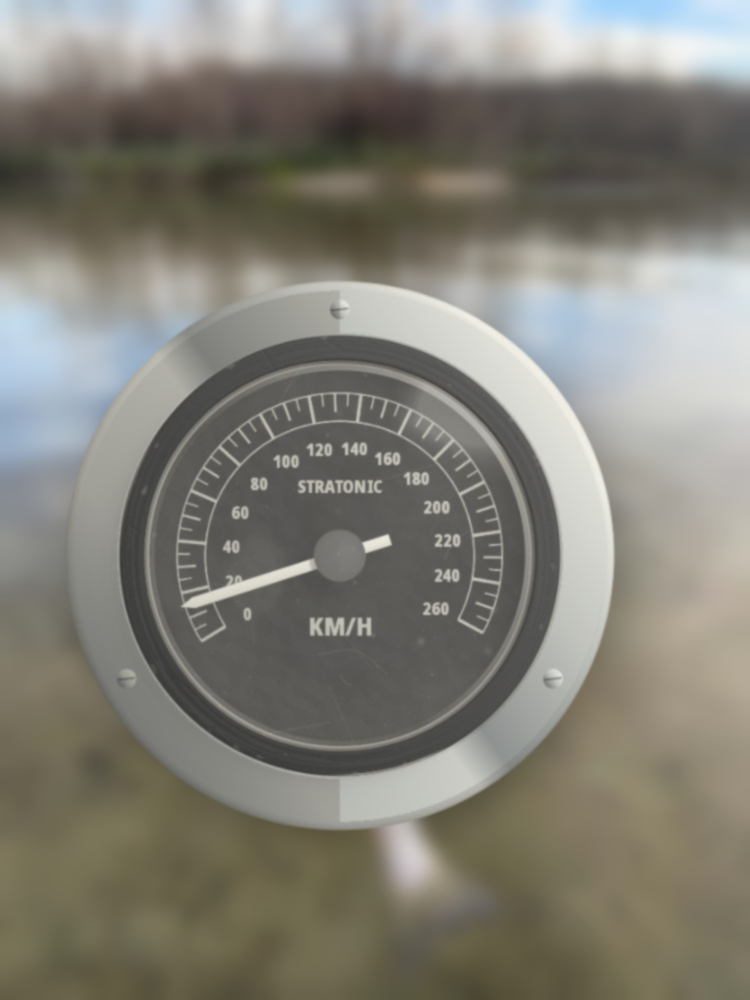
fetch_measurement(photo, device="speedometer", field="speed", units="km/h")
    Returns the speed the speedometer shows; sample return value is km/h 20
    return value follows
km/h 15
